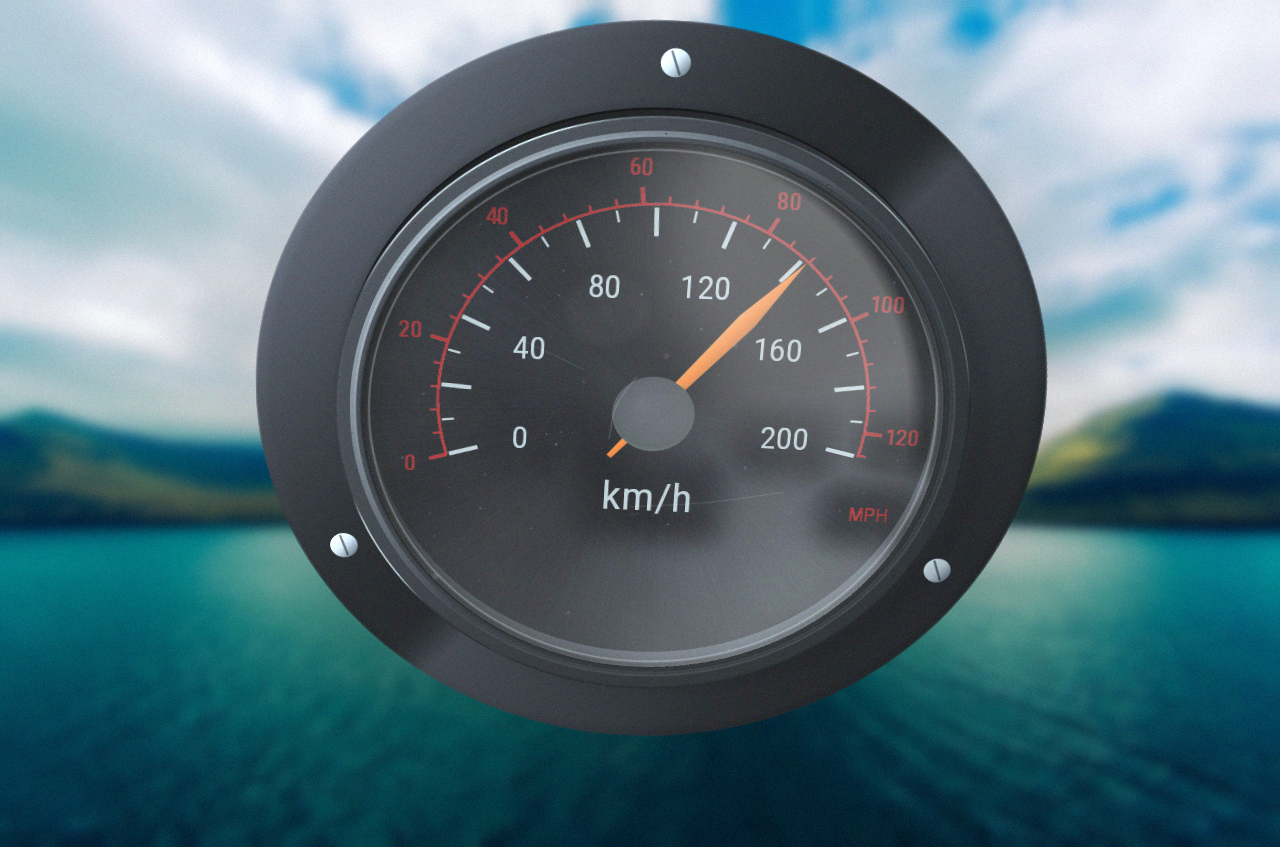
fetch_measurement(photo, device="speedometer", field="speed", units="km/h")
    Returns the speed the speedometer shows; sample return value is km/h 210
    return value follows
km/h 140
